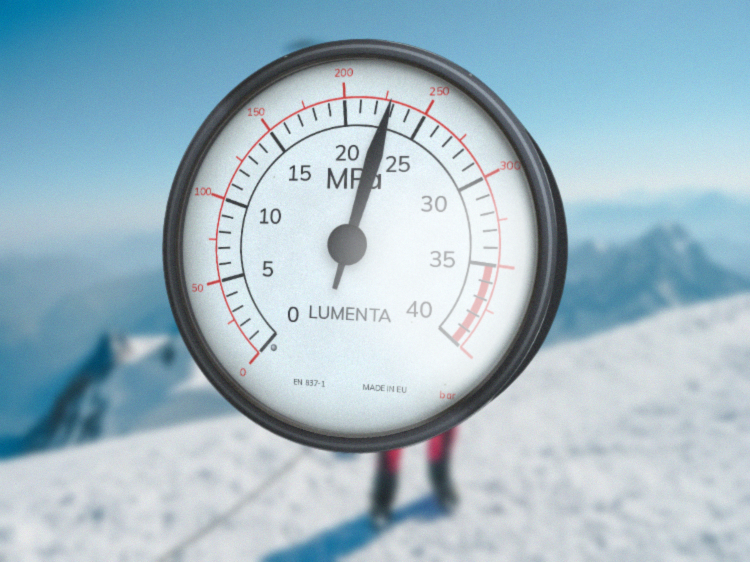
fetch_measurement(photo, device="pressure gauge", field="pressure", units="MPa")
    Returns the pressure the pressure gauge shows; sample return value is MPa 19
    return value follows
MPa 23
